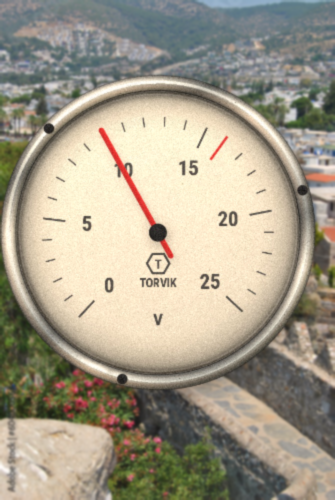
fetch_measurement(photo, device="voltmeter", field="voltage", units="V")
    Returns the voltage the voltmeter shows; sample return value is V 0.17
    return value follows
V 10
